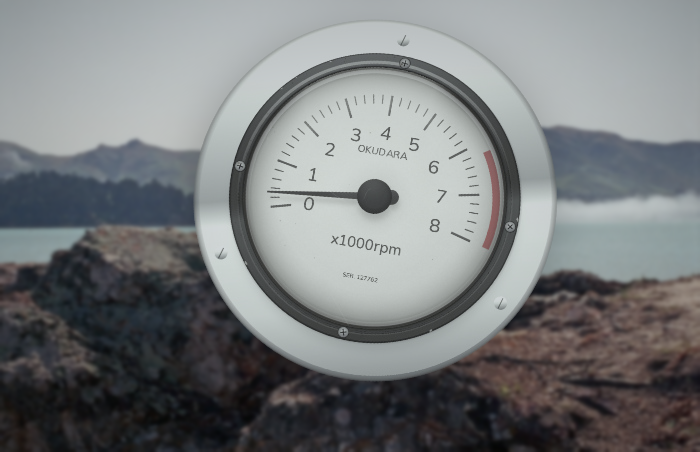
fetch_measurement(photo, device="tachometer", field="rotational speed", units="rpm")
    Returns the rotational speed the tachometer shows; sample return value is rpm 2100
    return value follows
rpm 300
